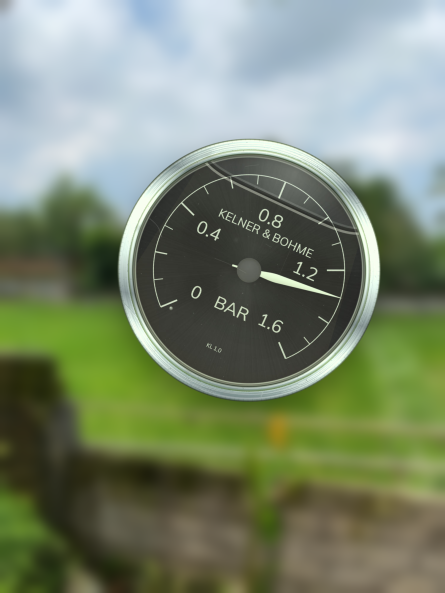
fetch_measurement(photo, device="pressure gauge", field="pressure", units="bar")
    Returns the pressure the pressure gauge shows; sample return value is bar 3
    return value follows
bar 1.3
